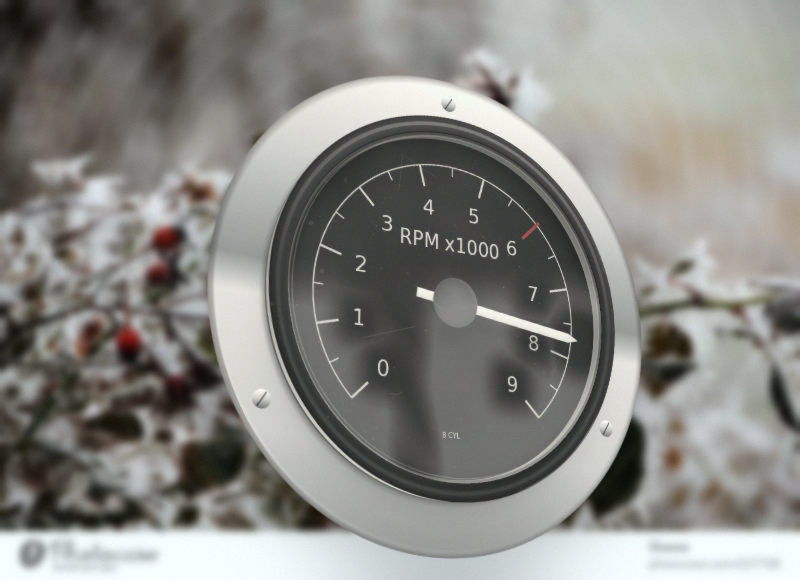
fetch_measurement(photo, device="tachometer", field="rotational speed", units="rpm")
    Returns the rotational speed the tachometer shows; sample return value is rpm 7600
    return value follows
rpm 7750
